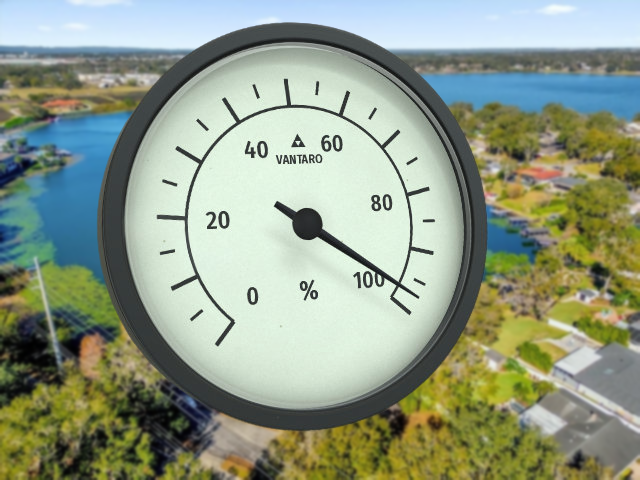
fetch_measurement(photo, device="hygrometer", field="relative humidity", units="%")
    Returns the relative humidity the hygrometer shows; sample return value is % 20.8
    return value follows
% 97.5
